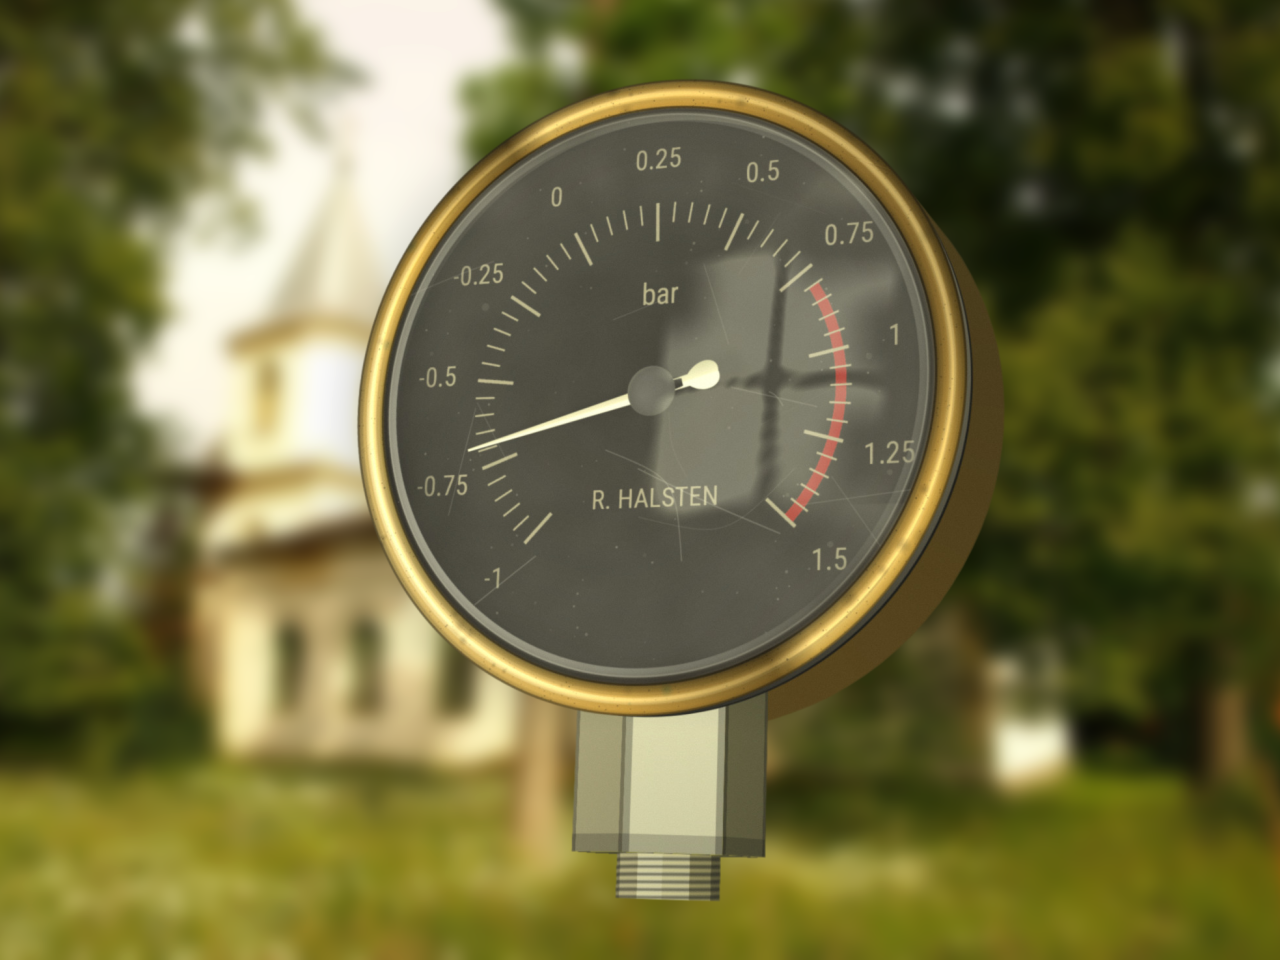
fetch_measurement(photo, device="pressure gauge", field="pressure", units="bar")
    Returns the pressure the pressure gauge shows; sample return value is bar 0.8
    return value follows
bar -0.7
